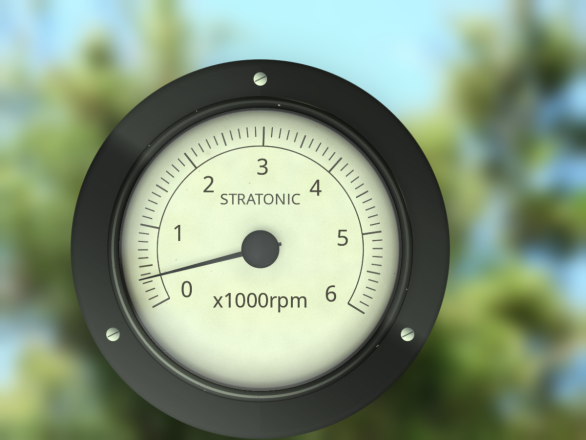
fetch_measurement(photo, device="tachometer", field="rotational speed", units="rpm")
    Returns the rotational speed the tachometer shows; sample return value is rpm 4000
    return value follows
rpm 350
